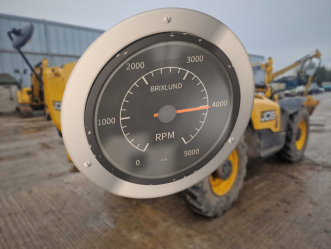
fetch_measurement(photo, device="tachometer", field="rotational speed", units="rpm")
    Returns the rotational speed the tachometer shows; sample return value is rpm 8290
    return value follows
rpm 4000
